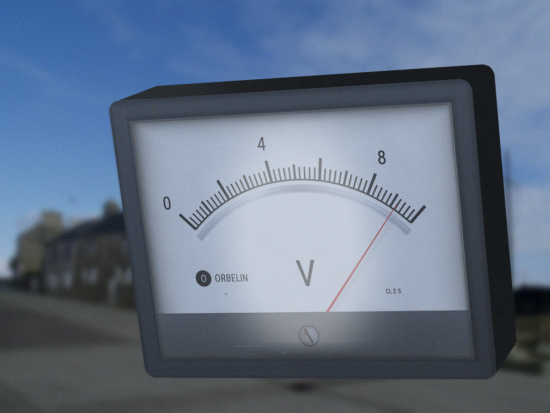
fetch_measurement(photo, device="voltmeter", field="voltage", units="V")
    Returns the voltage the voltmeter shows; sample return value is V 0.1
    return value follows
V 9.2
